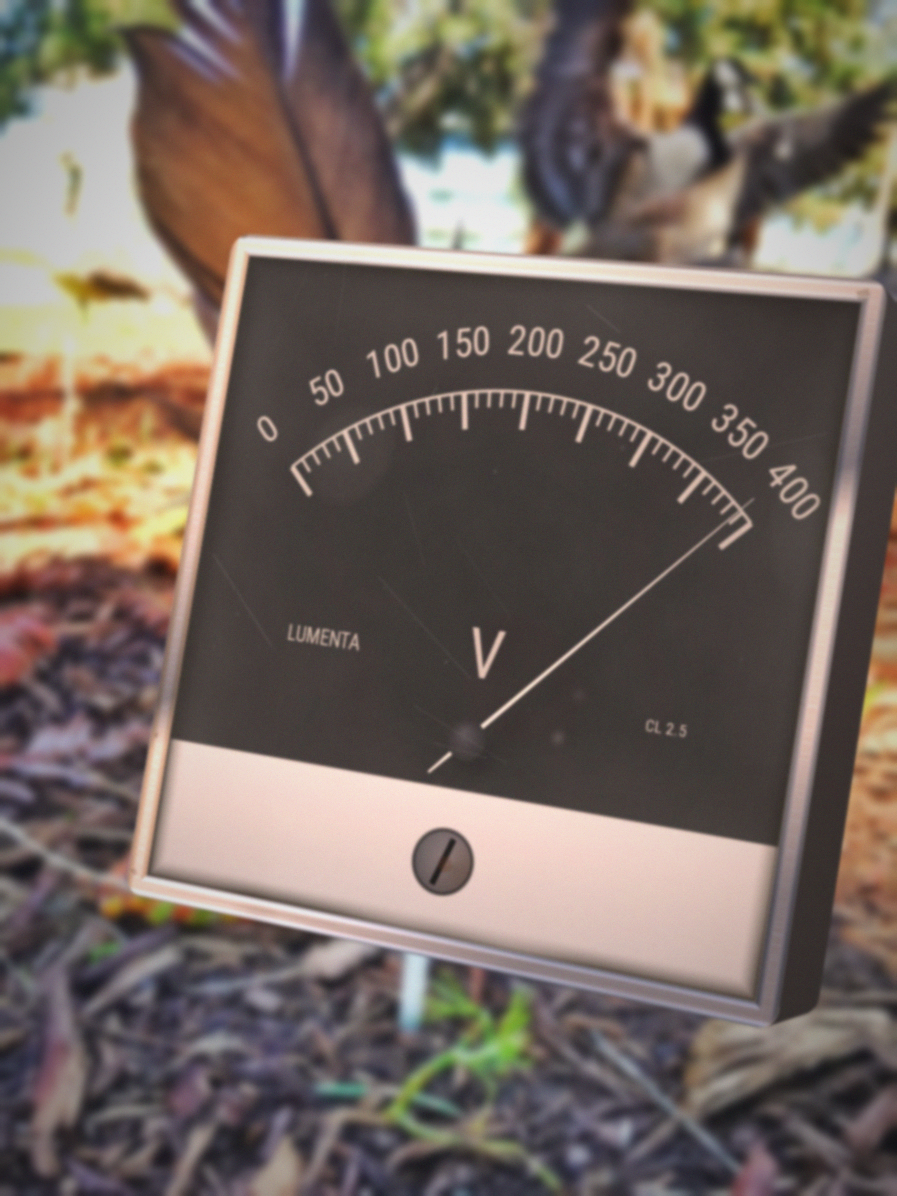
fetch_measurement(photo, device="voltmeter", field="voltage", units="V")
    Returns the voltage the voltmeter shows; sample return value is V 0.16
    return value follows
V 390
